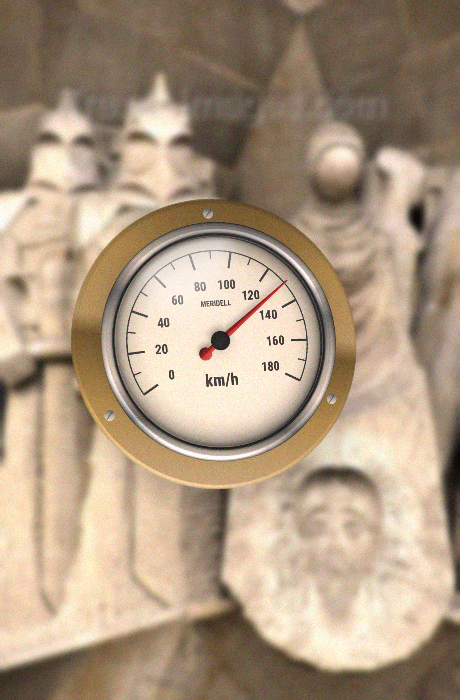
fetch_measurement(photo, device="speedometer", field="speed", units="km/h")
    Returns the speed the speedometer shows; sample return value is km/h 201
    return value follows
km/h 130
